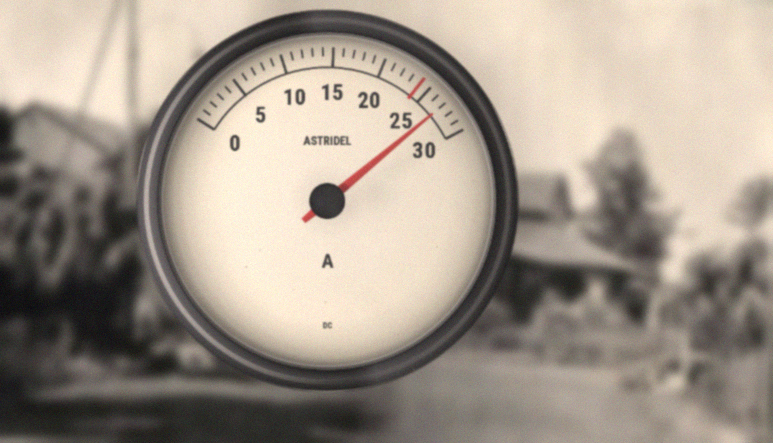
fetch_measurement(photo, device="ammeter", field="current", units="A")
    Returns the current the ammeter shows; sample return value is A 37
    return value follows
A 27
